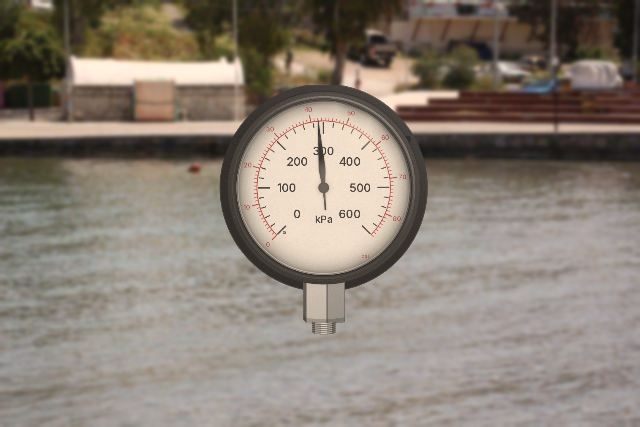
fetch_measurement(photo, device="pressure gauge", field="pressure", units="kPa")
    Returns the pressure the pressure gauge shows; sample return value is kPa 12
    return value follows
kPa 290
